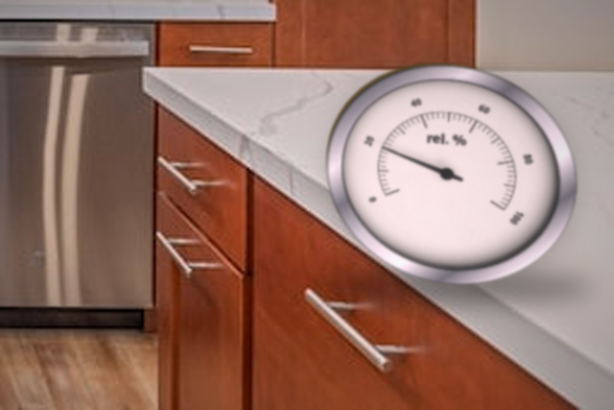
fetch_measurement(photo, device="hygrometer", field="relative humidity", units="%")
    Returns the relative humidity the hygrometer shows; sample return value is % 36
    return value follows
% 20
